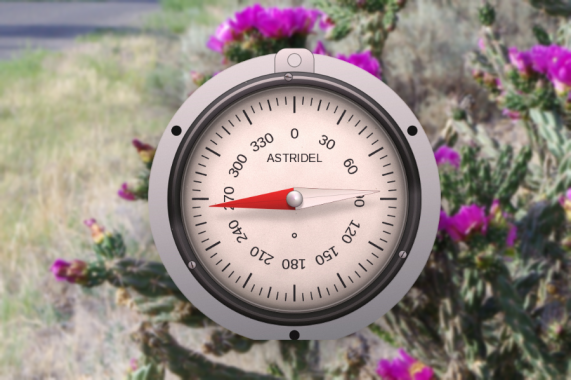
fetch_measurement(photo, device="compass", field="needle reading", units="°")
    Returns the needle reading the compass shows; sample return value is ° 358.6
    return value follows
° 265
